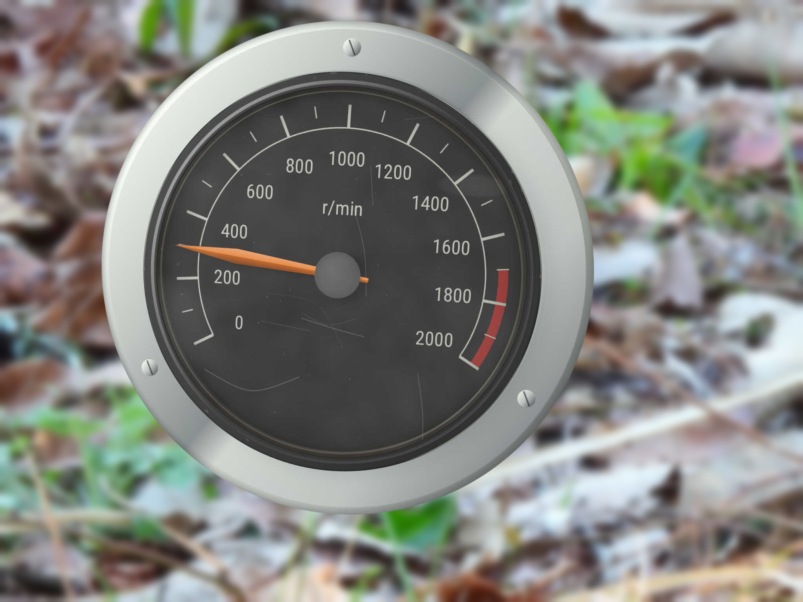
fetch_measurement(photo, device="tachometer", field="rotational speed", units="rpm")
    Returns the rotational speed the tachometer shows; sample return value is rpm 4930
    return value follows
rpm 300
